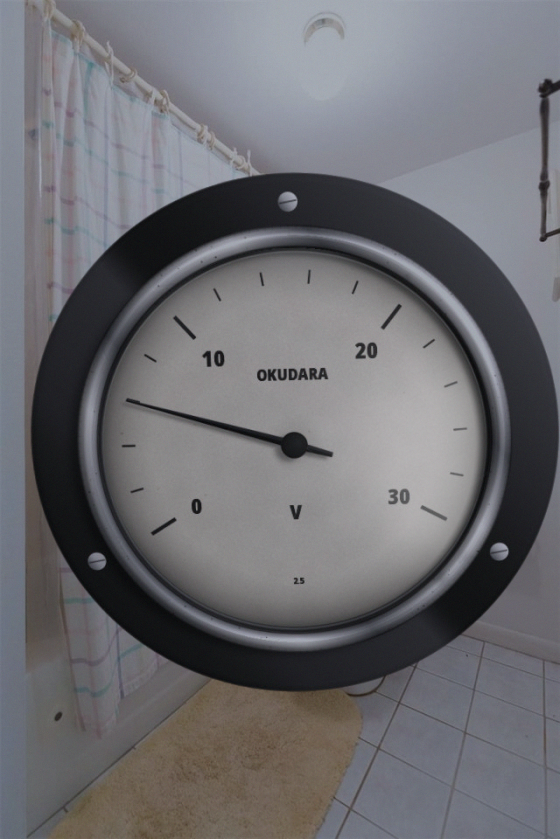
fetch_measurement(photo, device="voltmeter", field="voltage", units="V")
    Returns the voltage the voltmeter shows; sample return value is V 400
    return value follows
V 6
